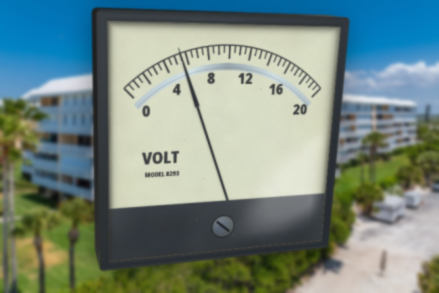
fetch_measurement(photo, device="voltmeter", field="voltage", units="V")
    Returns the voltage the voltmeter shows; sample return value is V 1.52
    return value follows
V 5.5
